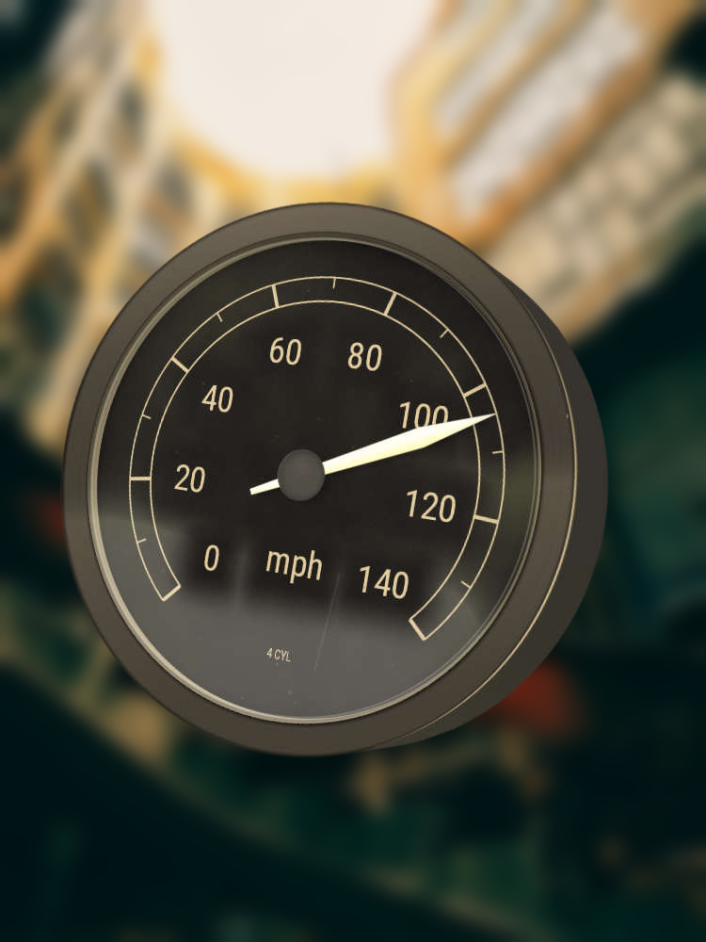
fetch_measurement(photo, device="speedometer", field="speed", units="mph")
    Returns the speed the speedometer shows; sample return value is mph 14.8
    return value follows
mph 105
